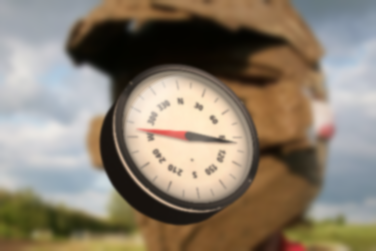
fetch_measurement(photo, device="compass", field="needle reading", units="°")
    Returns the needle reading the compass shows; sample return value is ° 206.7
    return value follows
° 277.5
